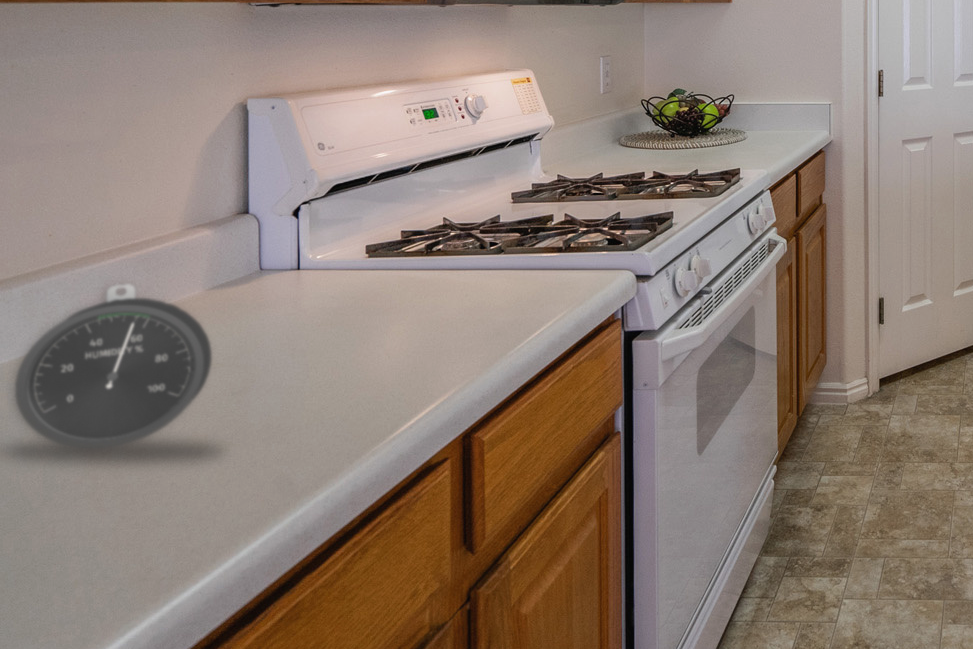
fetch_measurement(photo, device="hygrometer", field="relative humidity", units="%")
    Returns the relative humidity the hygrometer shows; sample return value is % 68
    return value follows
% 56
